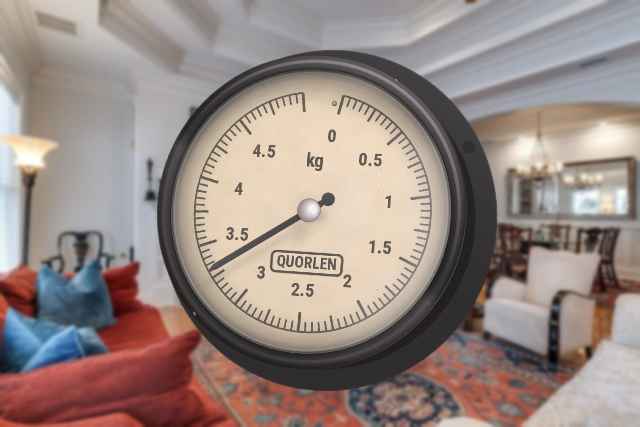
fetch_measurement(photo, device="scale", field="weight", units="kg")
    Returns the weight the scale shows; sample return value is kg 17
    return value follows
kg 3.3
